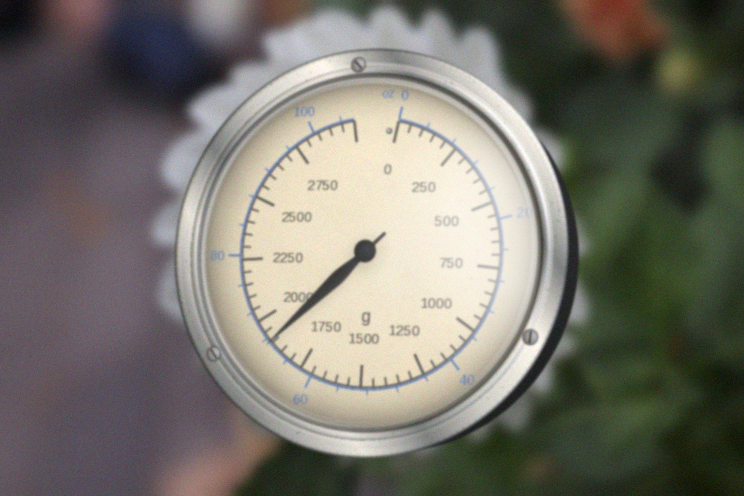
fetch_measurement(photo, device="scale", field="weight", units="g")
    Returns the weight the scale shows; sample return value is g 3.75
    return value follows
g 1900
